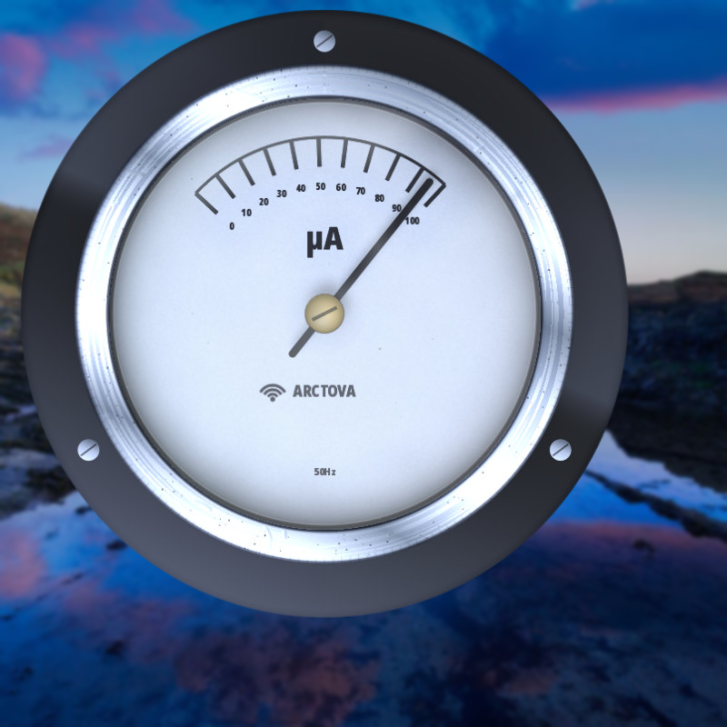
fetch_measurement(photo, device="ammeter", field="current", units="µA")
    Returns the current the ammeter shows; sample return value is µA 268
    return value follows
µA 95
